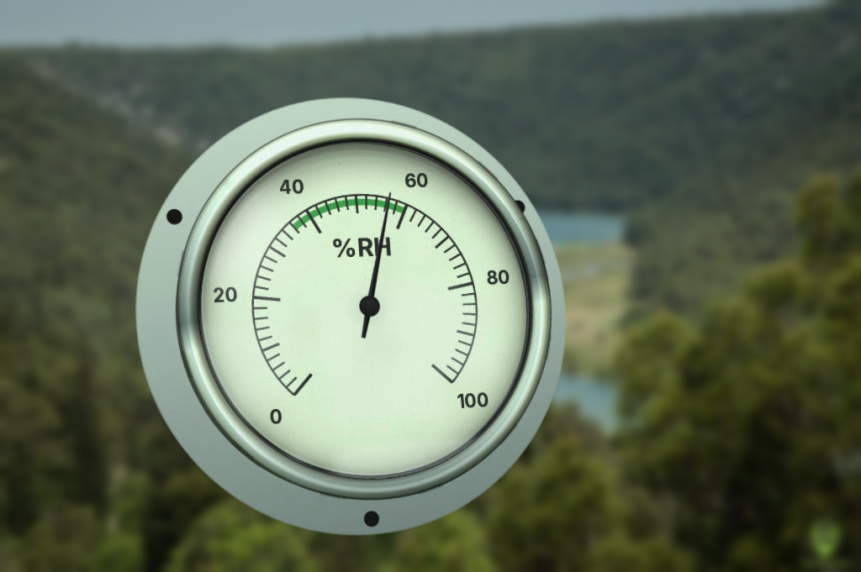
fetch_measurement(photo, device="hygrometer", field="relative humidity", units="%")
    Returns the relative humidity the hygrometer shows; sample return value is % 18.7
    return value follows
% 56
